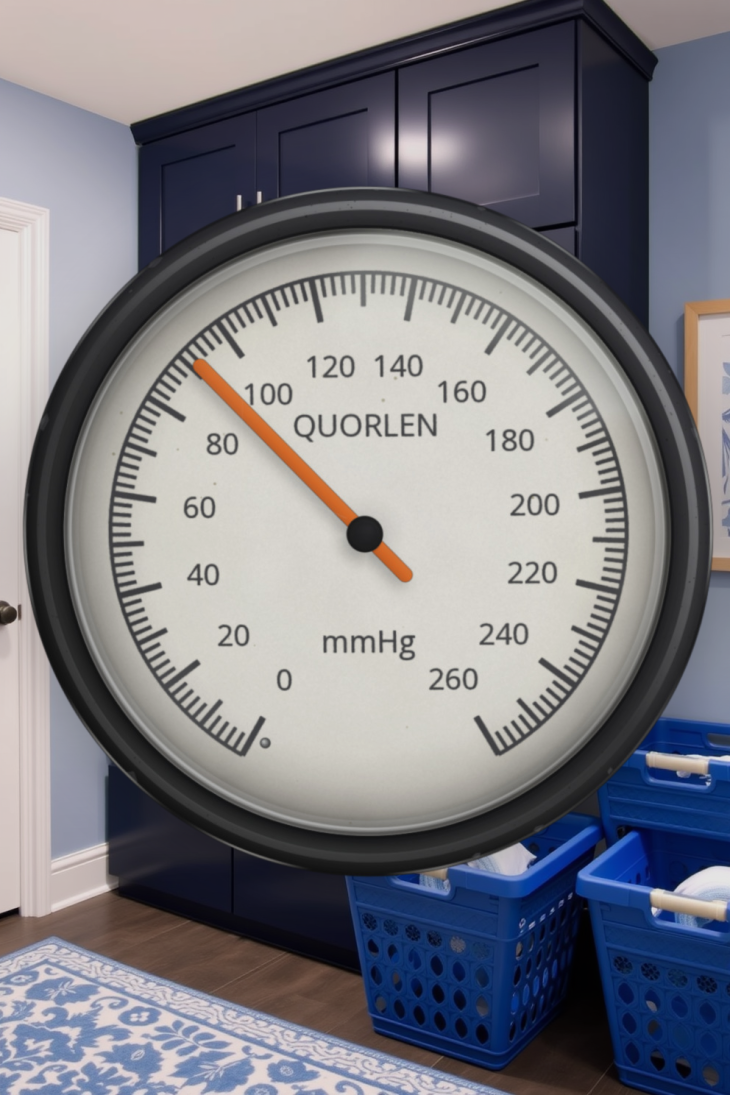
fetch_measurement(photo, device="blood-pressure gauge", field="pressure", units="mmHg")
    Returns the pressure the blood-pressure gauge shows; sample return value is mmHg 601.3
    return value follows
mmHg 92
